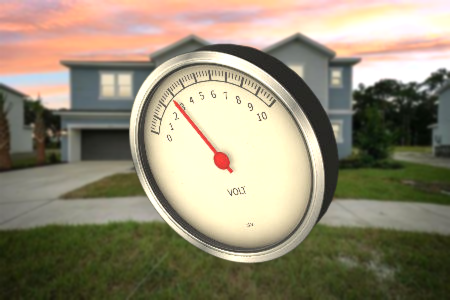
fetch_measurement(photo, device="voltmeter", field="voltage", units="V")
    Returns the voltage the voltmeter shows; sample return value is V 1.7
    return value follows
V 3
